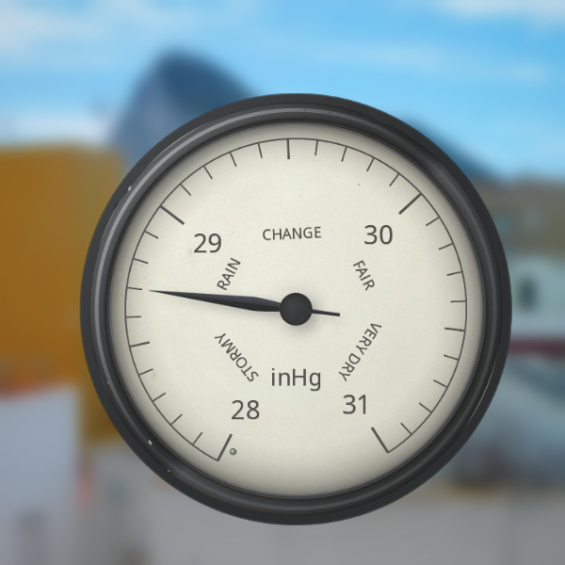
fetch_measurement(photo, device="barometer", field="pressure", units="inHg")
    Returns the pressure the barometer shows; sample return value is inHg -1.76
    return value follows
inHg 28.7
